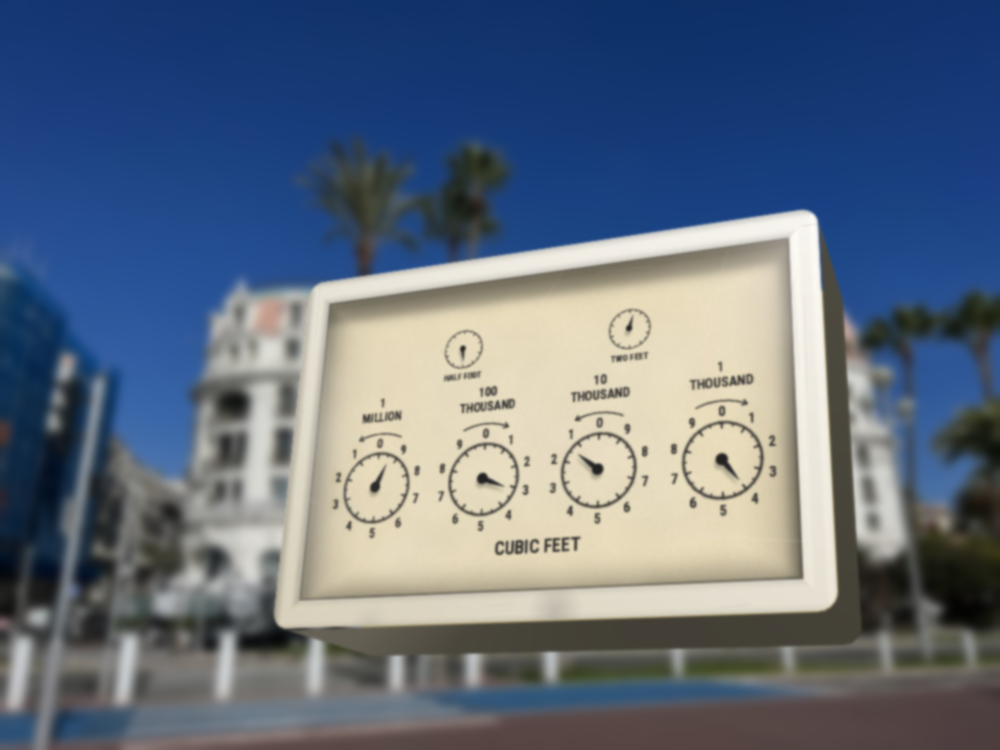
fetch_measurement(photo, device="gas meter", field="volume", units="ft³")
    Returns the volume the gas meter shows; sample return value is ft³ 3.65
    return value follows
ft³ 931400
